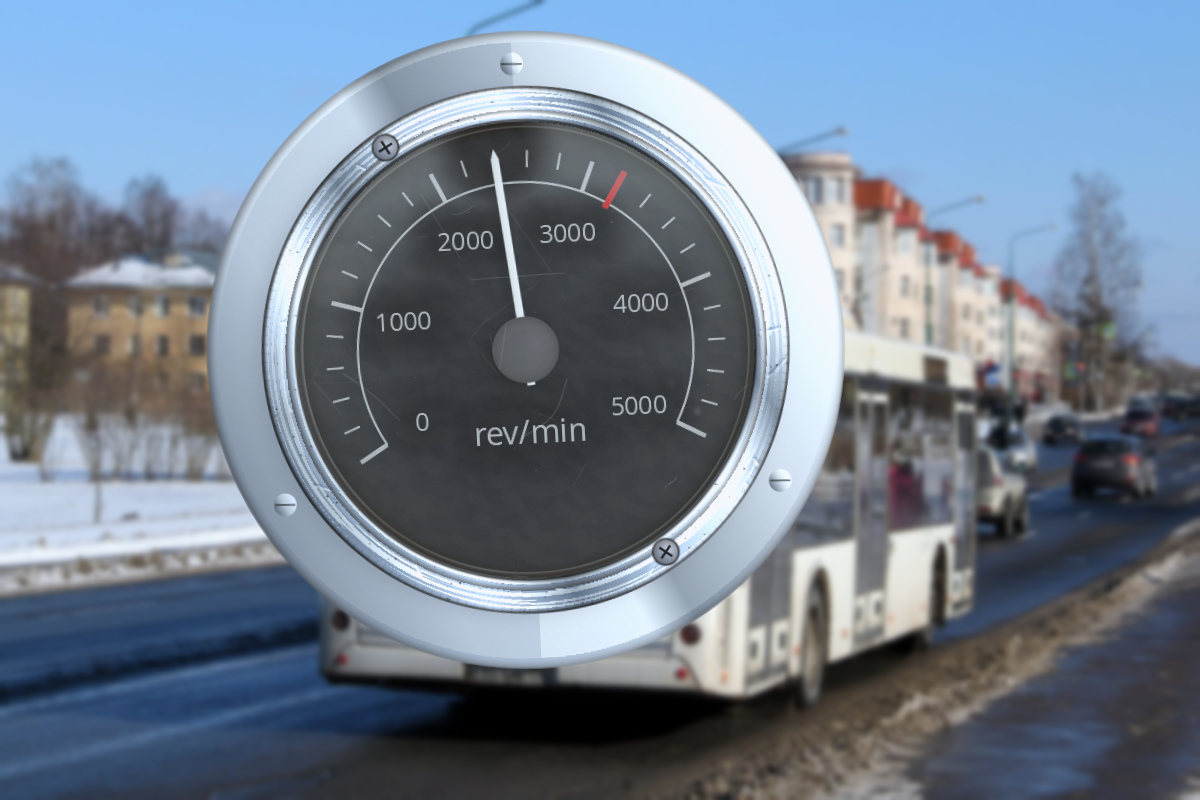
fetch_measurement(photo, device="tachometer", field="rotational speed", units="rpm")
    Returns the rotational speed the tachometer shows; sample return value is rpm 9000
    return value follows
rpm 2400
